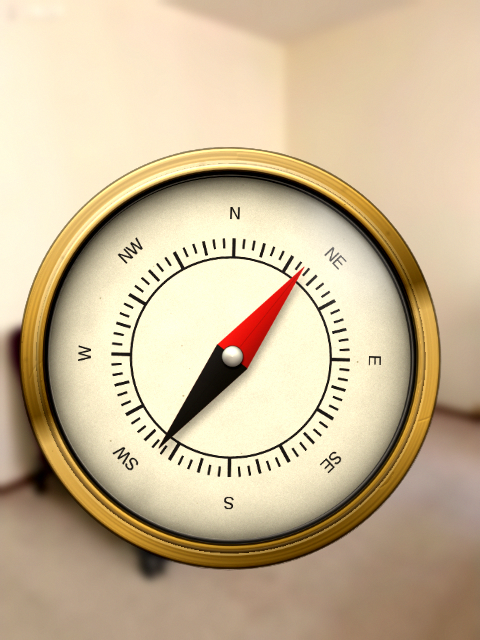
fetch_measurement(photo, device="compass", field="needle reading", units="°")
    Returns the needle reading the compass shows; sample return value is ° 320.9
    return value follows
° 37.5
